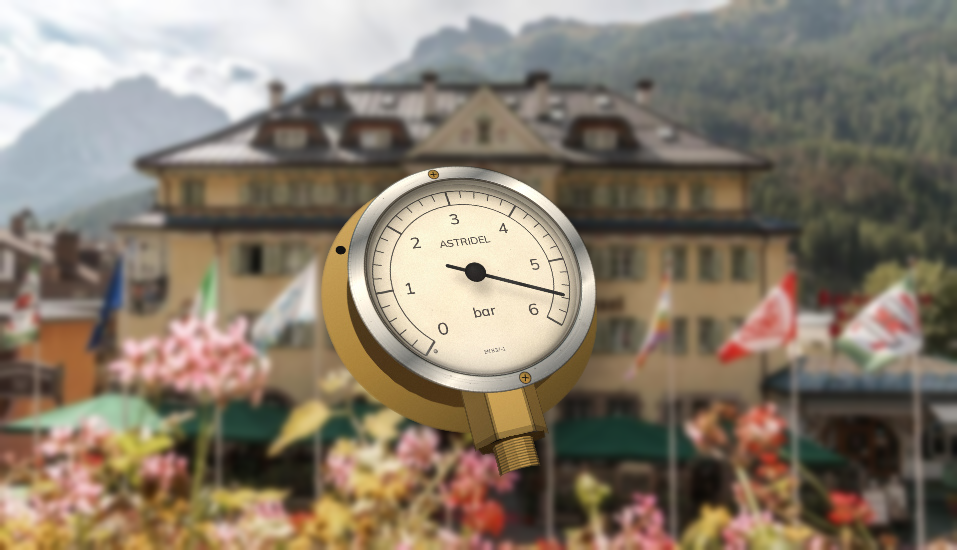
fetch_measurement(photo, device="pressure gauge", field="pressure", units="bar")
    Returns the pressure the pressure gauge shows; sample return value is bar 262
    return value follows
bar 5.6
